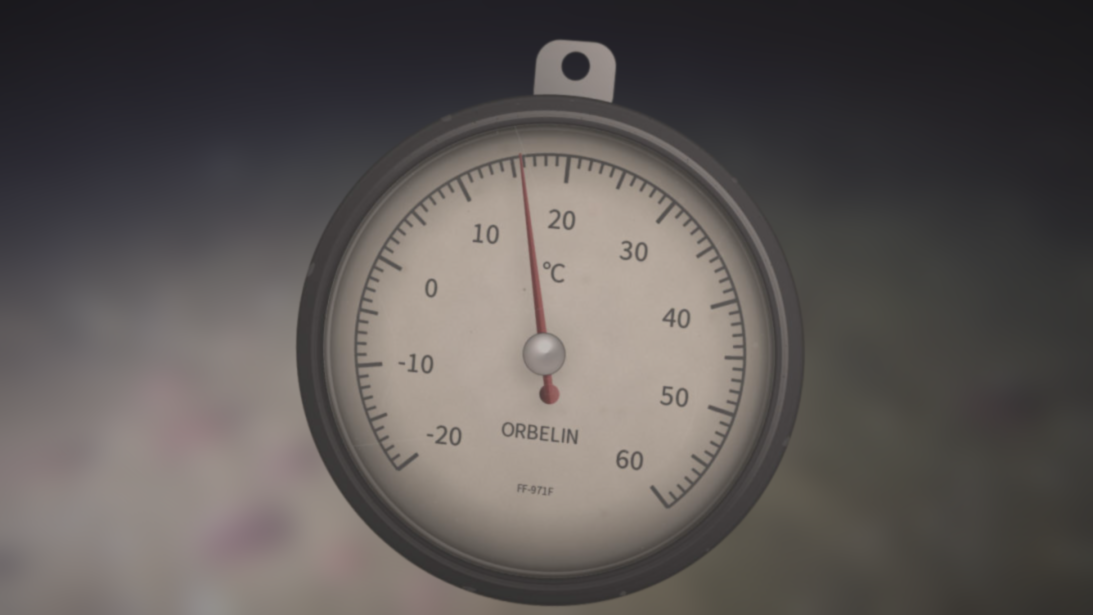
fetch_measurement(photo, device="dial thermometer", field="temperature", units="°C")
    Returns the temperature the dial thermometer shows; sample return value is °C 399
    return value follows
°C 16
